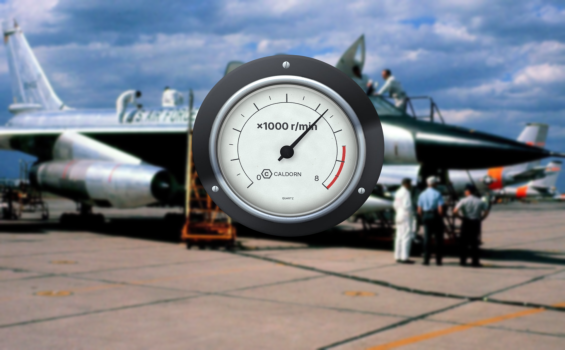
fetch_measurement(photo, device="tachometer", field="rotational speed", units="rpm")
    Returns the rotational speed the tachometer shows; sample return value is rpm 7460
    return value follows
rpm 5250
